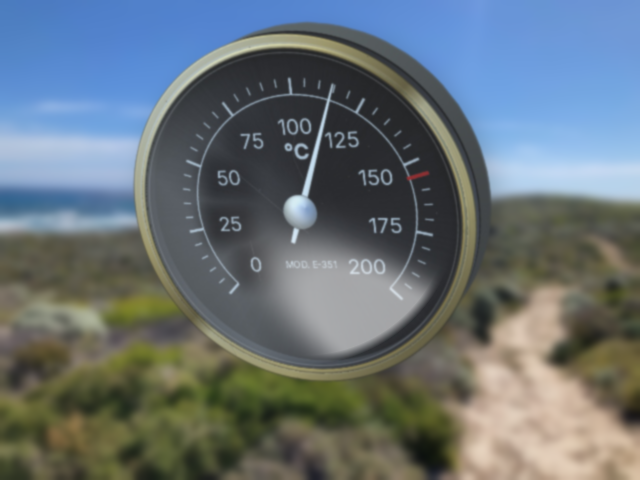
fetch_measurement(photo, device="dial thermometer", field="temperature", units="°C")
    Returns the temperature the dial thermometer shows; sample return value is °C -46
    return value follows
°C 115
